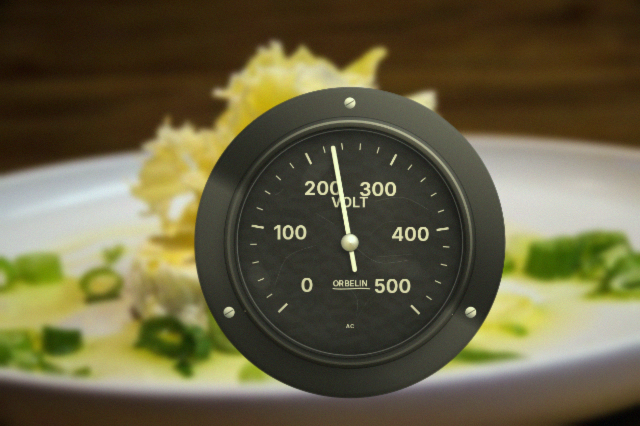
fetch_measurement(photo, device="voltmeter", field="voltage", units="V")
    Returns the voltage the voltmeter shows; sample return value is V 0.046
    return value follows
V 230
